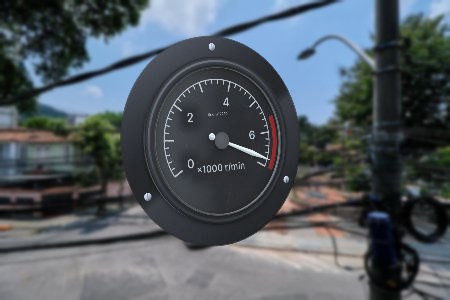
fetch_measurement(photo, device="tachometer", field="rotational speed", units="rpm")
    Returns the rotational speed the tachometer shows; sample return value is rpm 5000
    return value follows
rpm 6800
